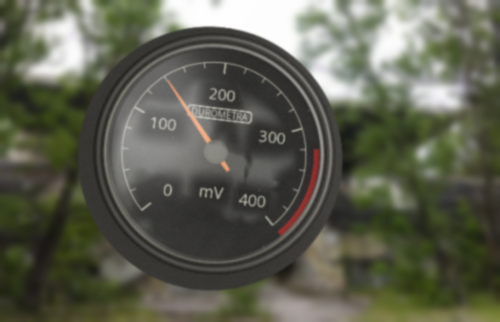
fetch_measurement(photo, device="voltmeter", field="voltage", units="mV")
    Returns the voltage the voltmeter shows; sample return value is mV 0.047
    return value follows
mV 140
